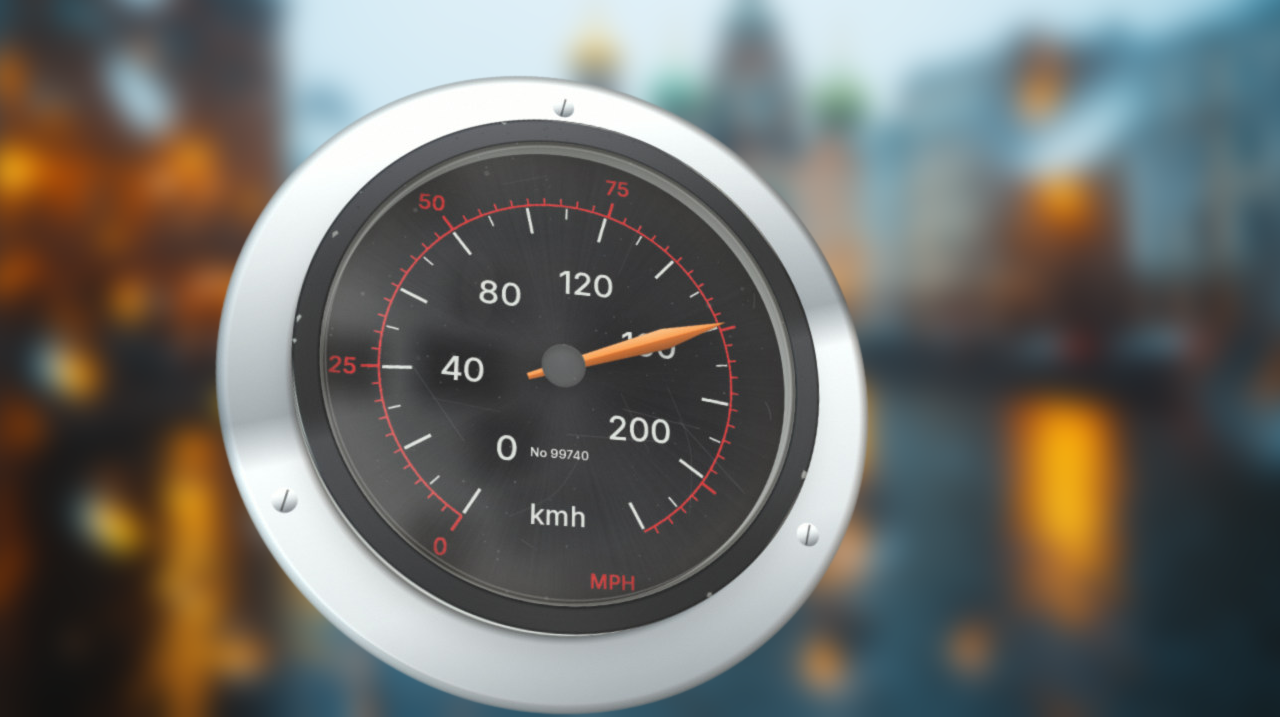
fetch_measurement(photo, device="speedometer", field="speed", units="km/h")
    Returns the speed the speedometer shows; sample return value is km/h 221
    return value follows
km/h 160
